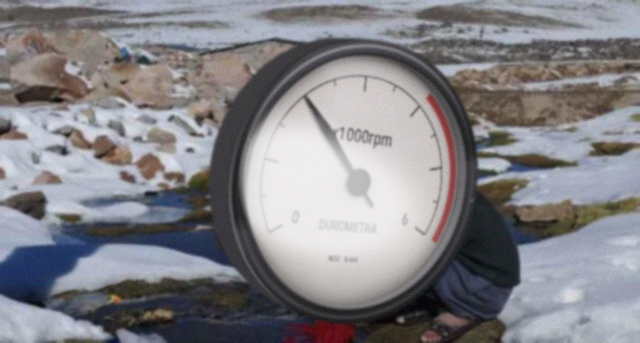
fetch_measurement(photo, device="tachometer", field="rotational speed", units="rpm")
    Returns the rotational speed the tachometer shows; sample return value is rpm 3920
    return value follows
rpm 2000
